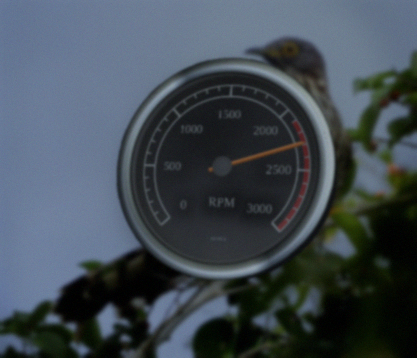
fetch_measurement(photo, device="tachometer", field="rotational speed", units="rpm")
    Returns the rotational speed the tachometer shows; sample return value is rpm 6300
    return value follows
rpm 2300
